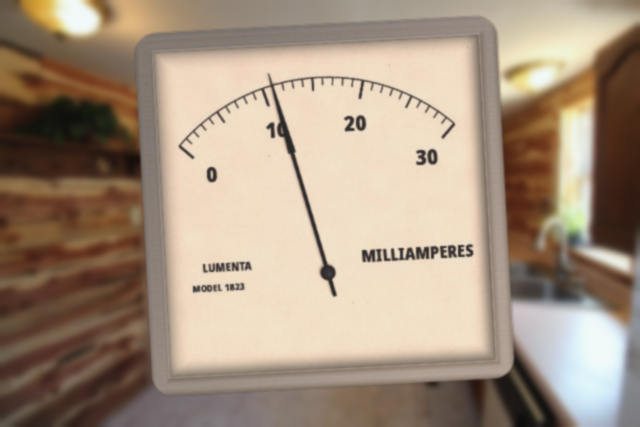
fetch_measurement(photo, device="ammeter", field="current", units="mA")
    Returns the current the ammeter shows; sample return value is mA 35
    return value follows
mA 11
